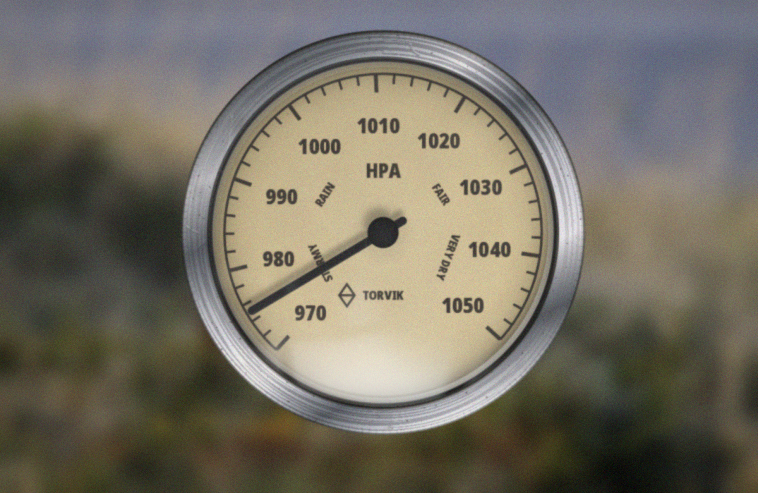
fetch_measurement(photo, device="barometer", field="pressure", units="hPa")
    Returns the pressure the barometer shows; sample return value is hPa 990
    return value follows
hPa 975
